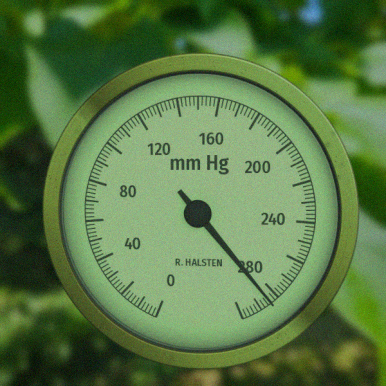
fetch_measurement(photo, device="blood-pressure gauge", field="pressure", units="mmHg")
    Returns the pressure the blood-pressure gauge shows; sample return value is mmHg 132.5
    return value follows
mmHg 284
